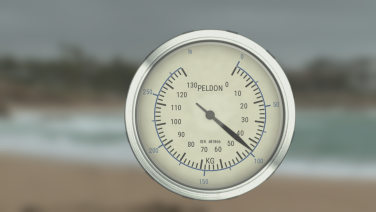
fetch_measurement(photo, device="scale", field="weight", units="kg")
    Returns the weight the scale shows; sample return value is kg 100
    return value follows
kg 44
